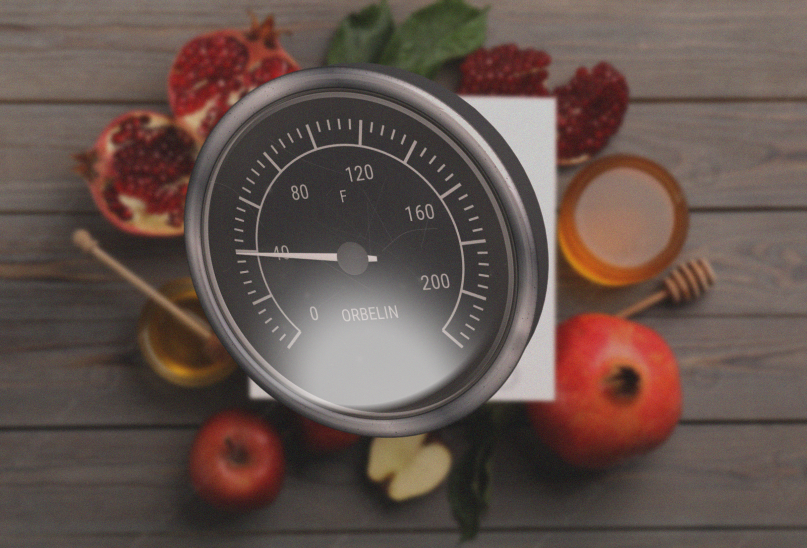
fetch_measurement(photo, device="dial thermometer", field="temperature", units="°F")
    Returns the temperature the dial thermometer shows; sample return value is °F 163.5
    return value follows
°F 40
